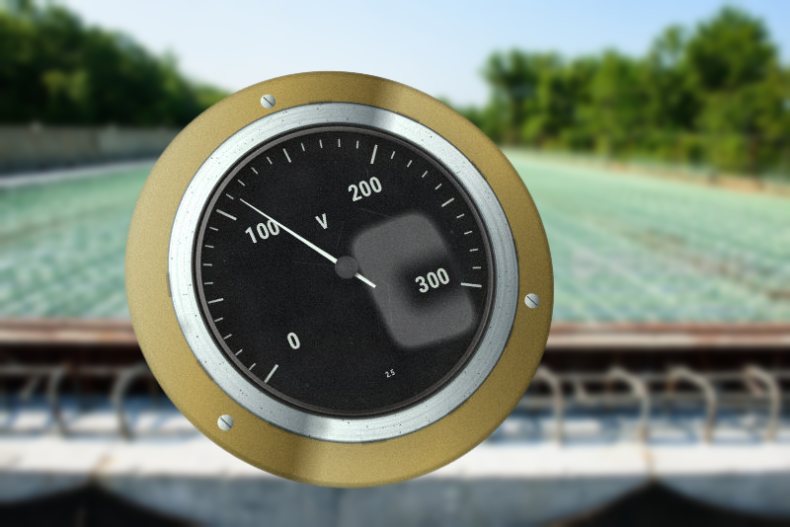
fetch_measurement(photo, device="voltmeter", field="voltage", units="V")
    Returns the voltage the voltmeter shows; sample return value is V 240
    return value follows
V 110
